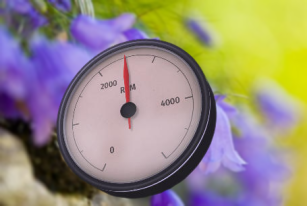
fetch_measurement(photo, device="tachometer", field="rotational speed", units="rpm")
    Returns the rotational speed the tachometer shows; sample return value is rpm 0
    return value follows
rpm 2500
